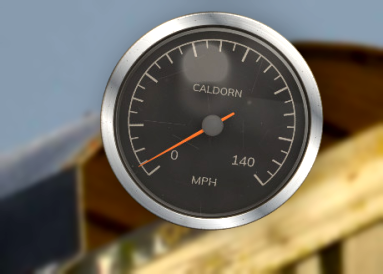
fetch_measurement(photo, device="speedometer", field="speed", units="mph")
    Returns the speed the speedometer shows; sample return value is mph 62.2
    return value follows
mph 5
